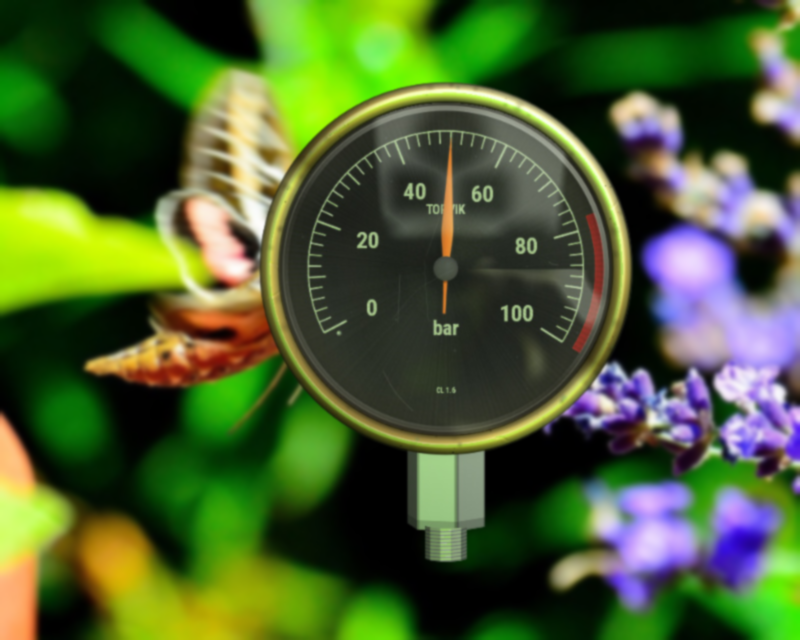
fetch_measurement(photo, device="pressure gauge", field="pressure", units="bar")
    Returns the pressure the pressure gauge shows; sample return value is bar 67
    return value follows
bar 50
